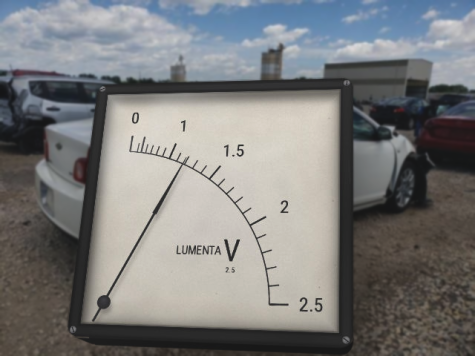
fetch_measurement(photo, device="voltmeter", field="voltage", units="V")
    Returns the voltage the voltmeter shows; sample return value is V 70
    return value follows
V 1.2
